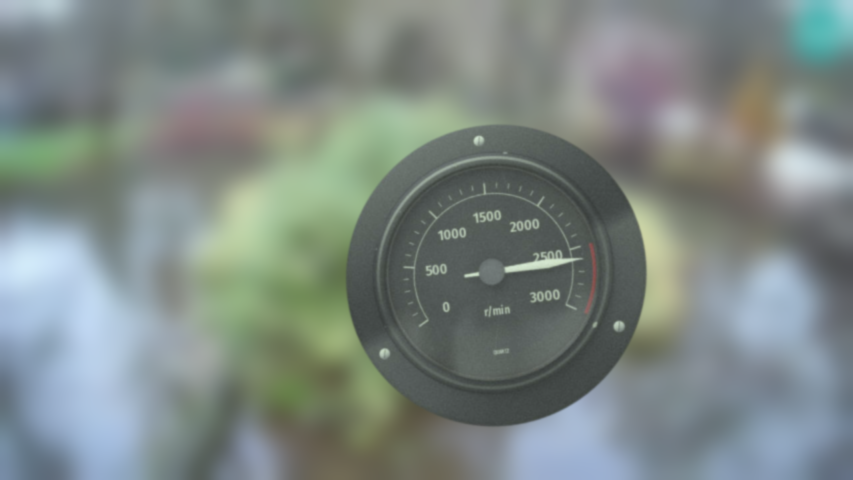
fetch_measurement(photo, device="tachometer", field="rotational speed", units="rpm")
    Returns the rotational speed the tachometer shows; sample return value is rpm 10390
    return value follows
rpm 2600
